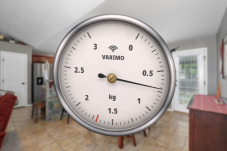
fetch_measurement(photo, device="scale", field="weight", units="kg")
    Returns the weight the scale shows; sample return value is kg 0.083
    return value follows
kg 0.7
